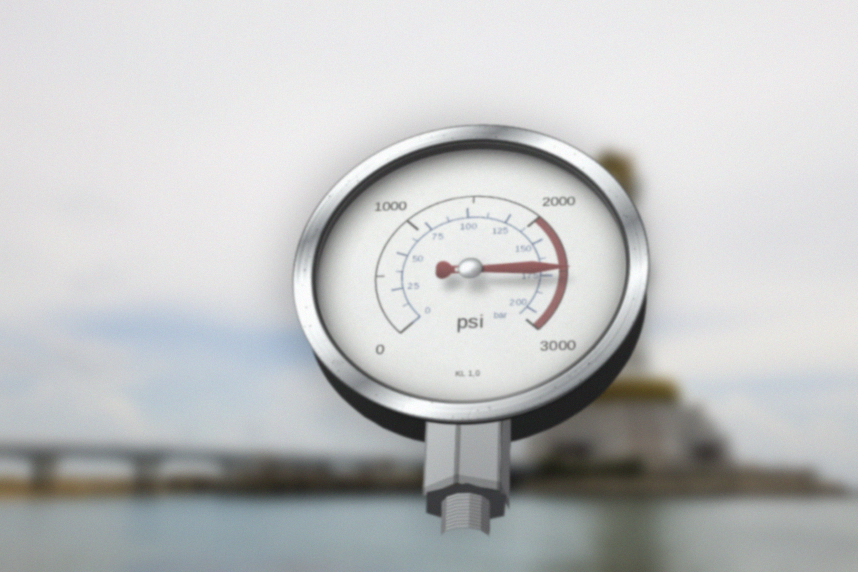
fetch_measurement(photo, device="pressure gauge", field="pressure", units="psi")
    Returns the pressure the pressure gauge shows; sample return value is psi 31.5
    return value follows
psi 2500
